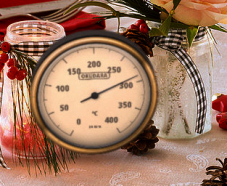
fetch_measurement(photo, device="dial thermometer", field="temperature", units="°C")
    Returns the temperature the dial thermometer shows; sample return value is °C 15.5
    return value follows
°C 287.5
